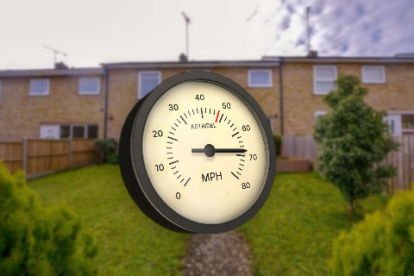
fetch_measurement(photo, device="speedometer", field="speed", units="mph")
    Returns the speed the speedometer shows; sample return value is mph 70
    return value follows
mph 68
